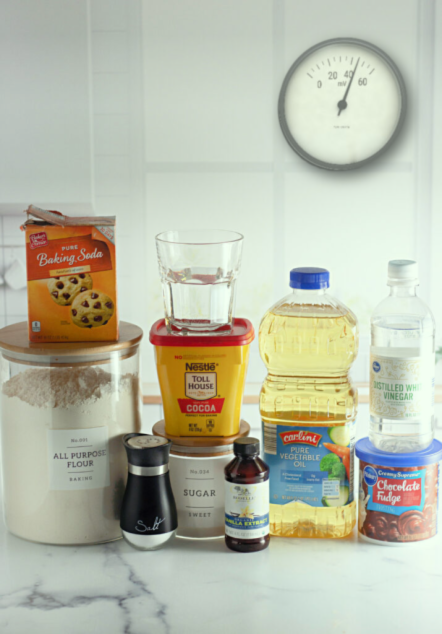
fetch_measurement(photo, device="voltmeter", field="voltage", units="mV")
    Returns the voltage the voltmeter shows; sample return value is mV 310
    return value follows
mV 45
